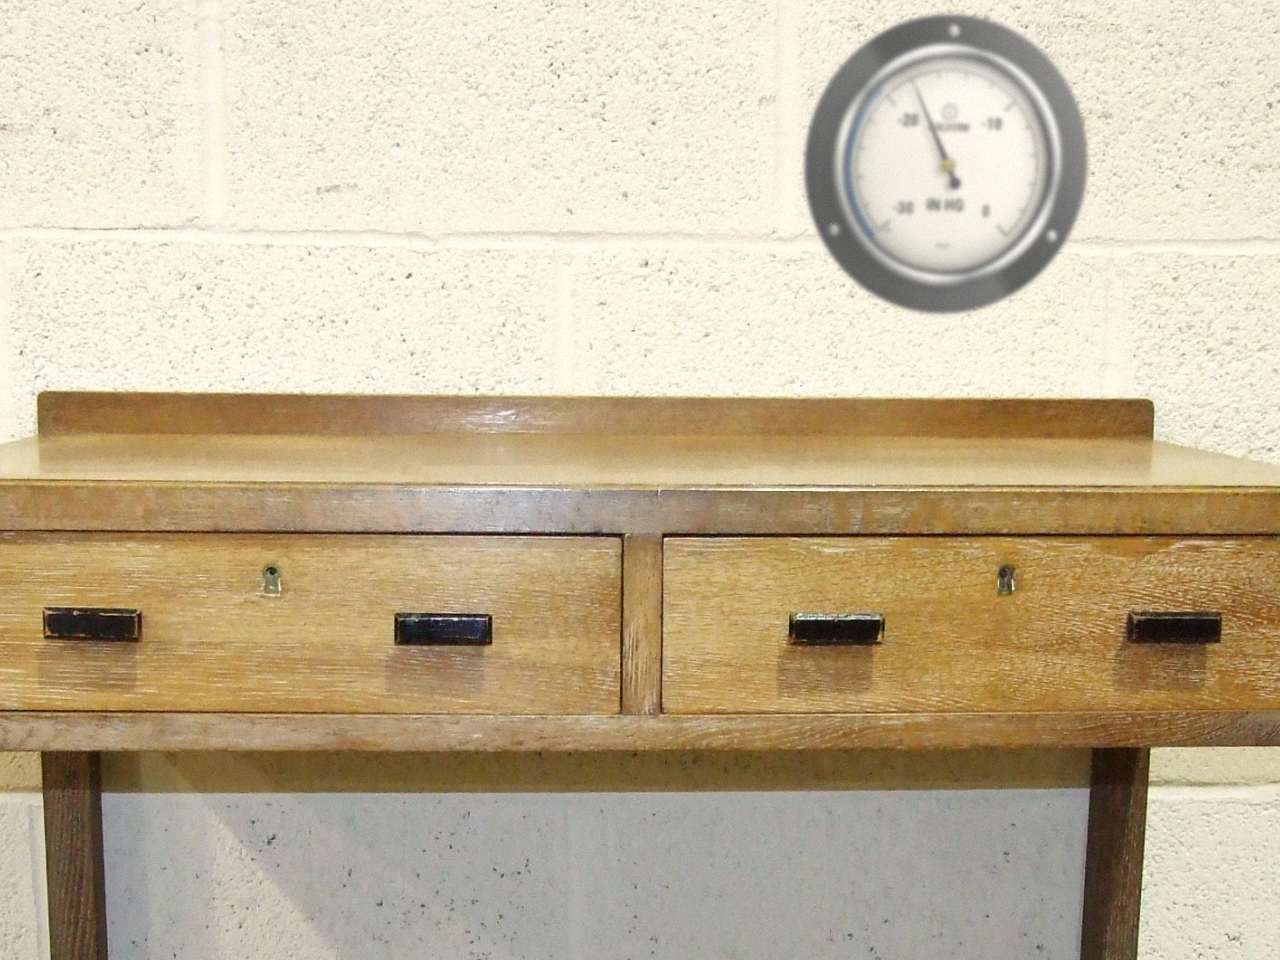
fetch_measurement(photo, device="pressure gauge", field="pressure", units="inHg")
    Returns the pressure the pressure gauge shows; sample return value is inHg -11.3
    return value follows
inHg -18
